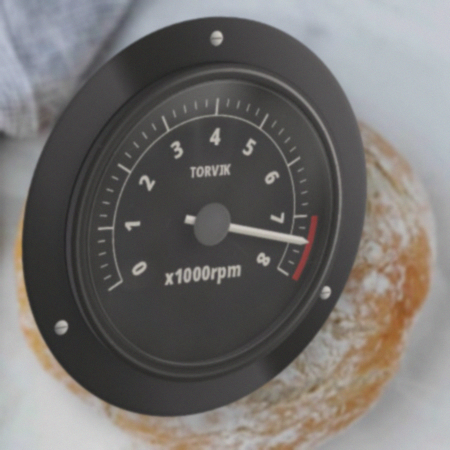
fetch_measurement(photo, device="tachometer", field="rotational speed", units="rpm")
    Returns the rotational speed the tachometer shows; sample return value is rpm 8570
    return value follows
rpm 7400
